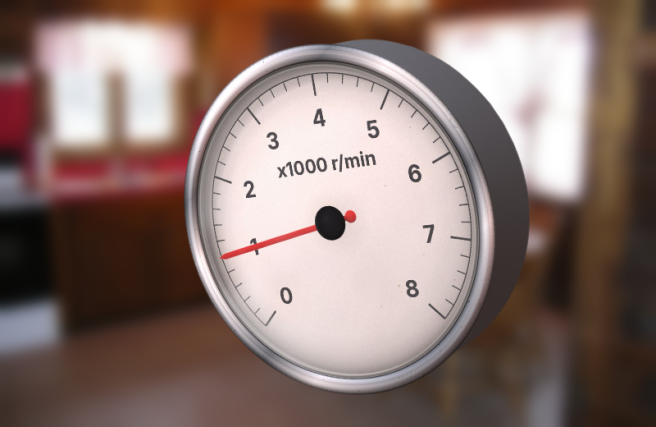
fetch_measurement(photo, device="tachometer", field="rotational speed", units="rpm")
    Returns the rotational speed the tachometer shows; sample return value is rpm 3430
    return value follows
rpm 1000
